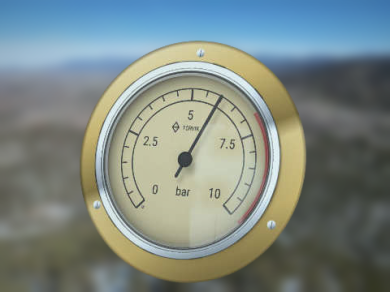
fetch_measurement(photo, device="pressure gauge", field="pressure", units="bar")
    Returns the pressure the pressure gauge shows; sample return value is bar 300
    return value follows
bar 6
